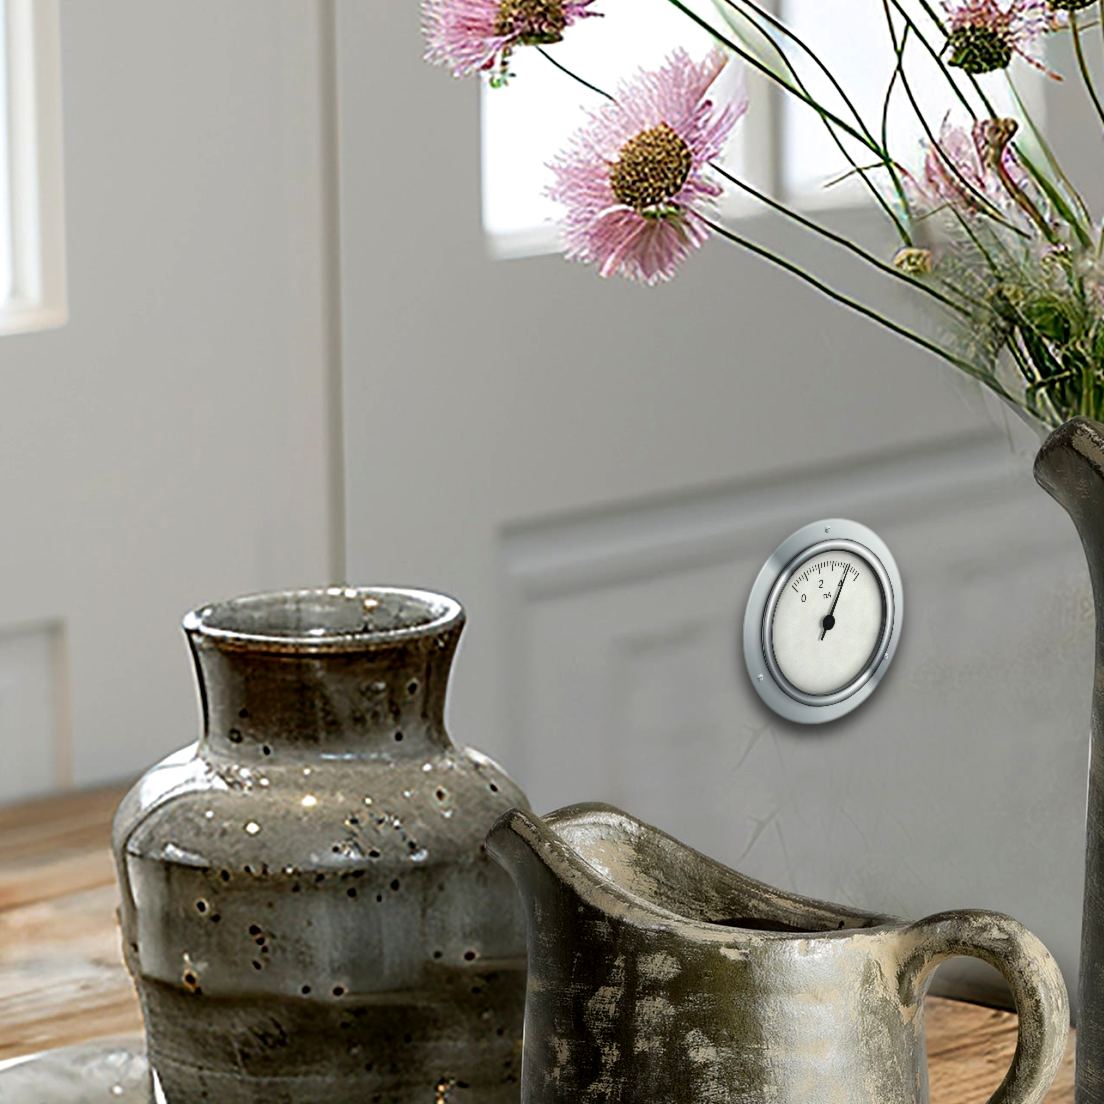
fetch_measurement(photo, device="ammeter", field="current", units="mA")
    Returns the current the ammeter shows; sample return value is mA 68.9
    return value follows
mA 4
